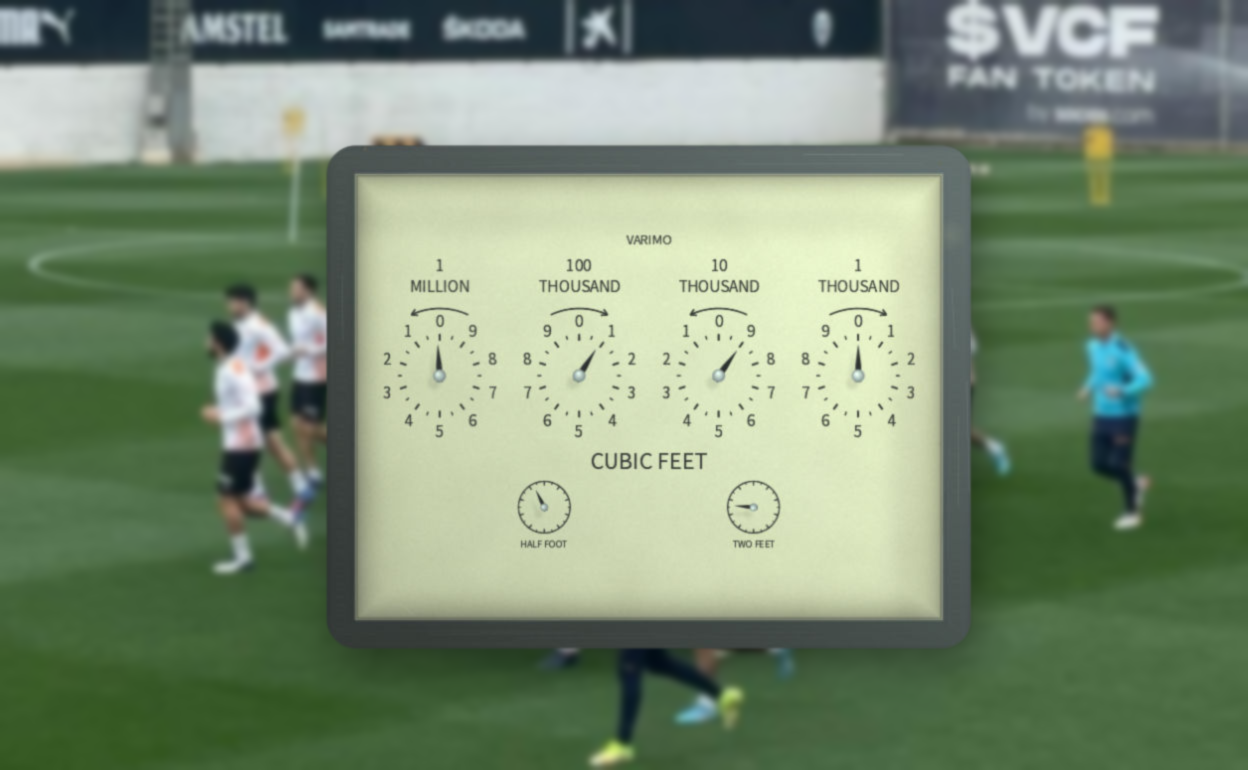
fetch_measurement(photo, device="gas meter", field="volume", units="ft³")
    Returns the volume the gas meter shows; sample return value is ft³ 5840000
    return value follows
ft³ 9000
